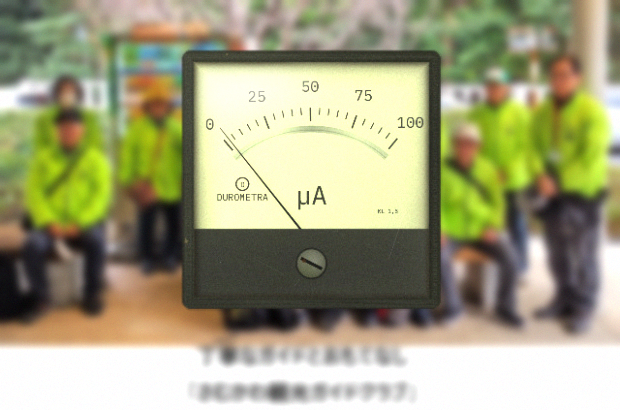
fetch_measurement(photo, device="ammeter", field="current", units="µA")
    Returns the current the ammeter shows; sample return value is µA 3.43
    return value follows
µA 2.5
